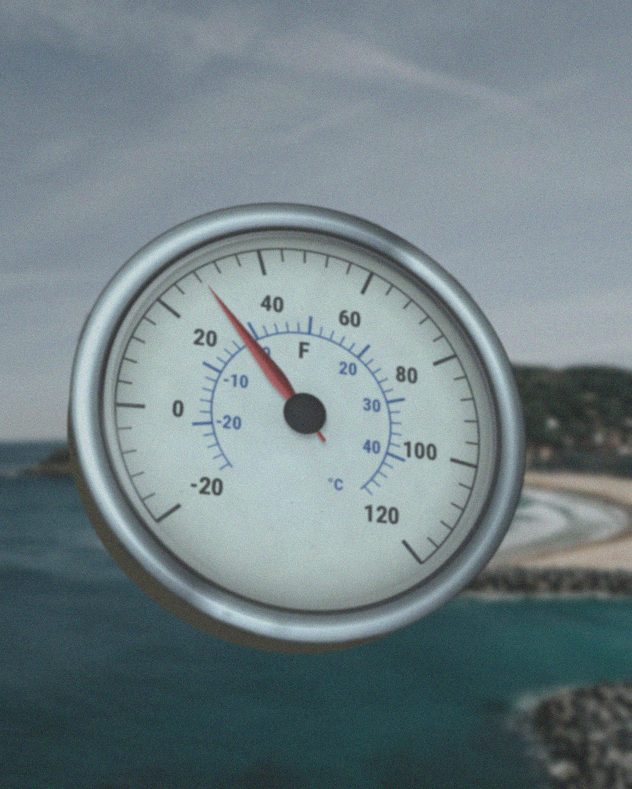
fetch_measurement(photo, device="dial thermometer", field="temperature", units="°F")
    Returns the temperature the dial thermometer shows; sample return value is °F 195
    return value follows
°F 28
